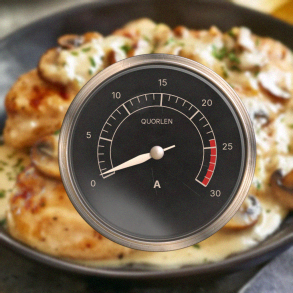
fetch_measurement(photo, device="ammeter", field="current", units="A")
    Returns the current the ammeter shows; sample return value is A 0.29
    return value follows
A 0.5
